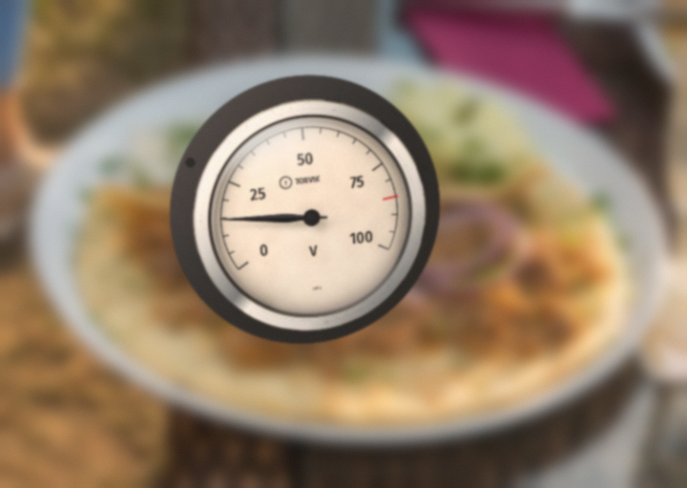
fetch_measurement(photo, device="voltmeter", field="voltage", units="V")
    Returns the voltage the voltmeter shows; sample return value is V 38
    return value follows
V 15
